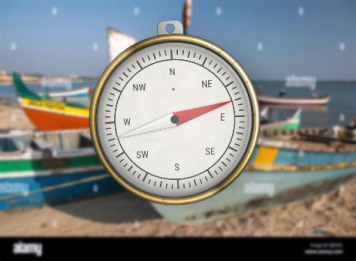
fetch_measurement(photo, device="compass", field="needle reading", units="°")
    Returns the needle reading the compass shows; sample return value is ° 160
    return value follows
° 75
